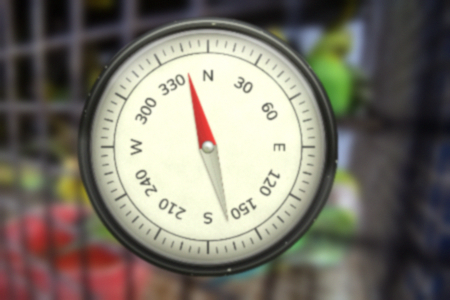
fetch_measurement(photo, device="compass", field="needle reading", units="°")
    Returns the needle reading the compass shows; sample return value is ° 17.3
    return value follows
° 345
